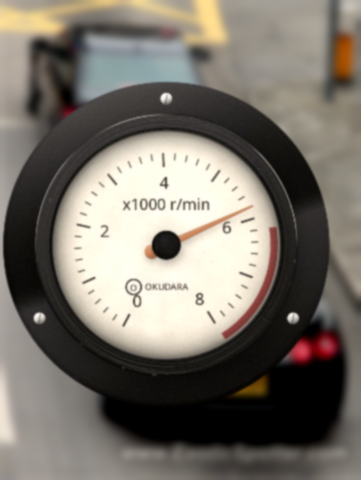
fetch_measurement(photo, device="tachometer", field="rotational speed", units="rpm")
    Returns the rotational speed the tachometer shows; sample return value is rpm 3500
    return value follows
rpm 5800
